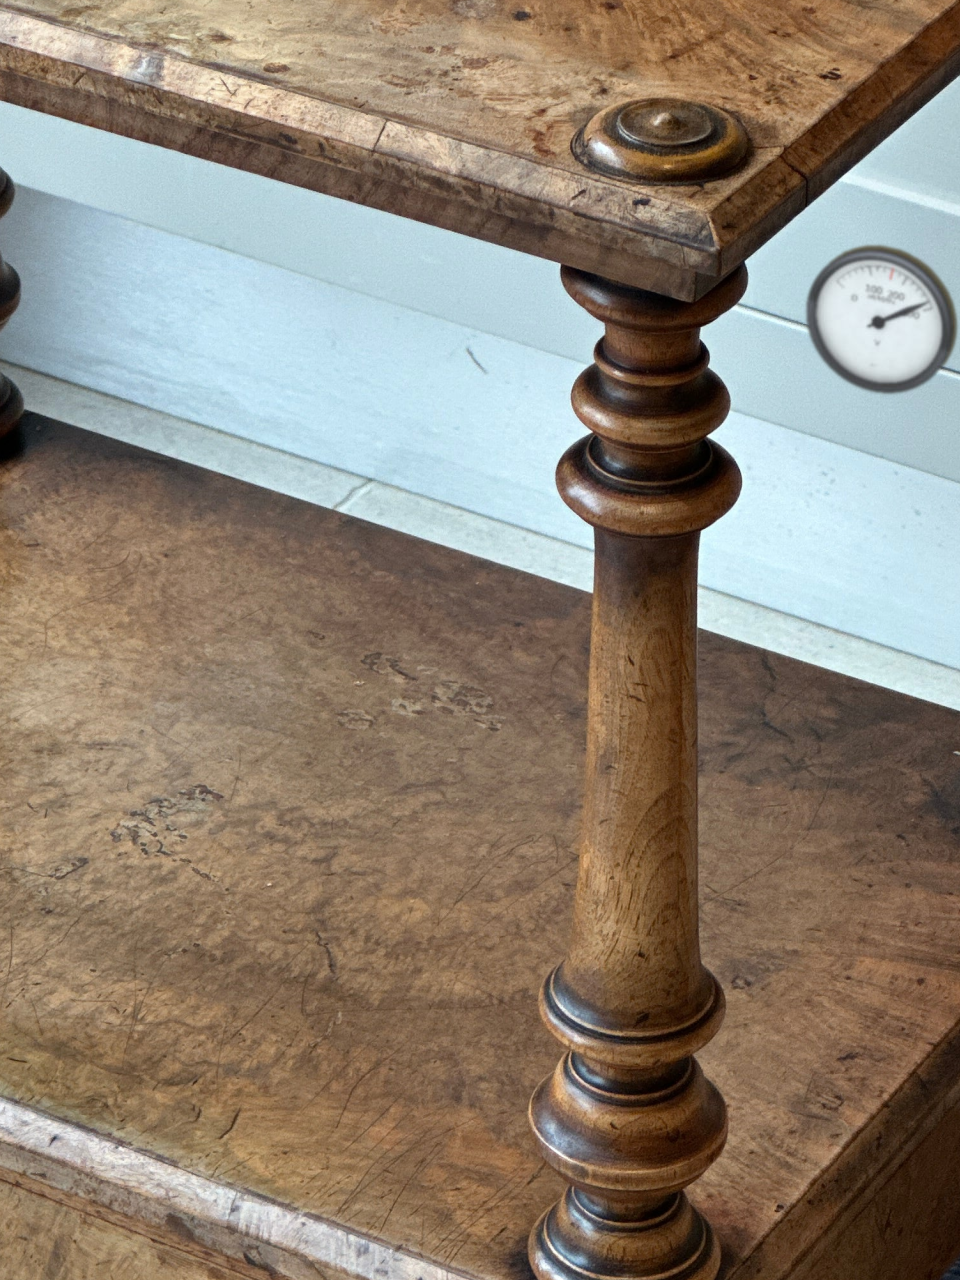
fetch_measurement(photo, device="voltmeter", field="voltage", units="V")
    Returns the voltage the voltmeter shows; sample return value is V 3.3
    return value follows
V 280
